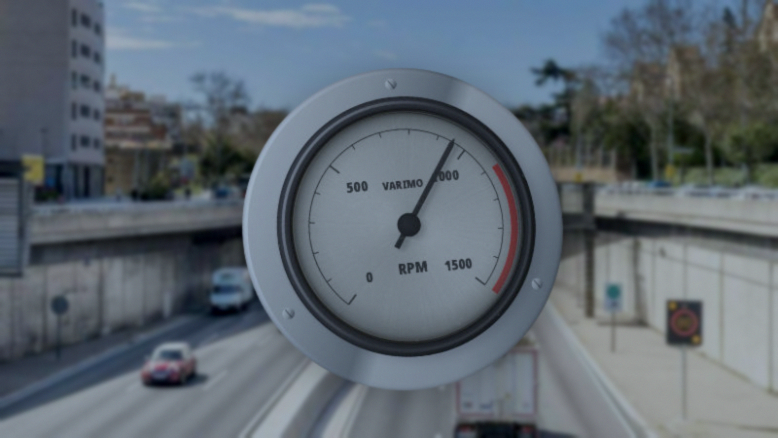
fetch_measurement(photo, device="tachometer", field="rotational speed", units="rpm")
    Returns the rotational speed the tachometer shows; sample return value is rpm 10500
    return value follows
rpm 950
